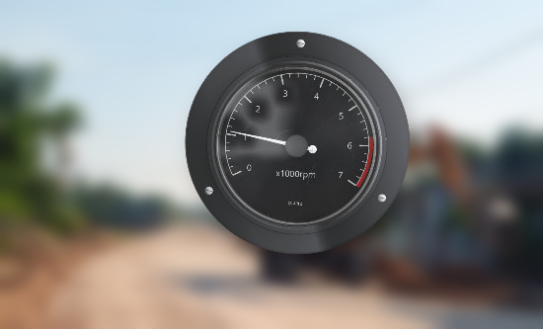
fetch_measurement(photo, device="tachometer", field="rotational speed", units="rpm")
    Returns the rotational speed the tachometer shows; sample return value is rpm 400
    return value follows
rpm 1100
